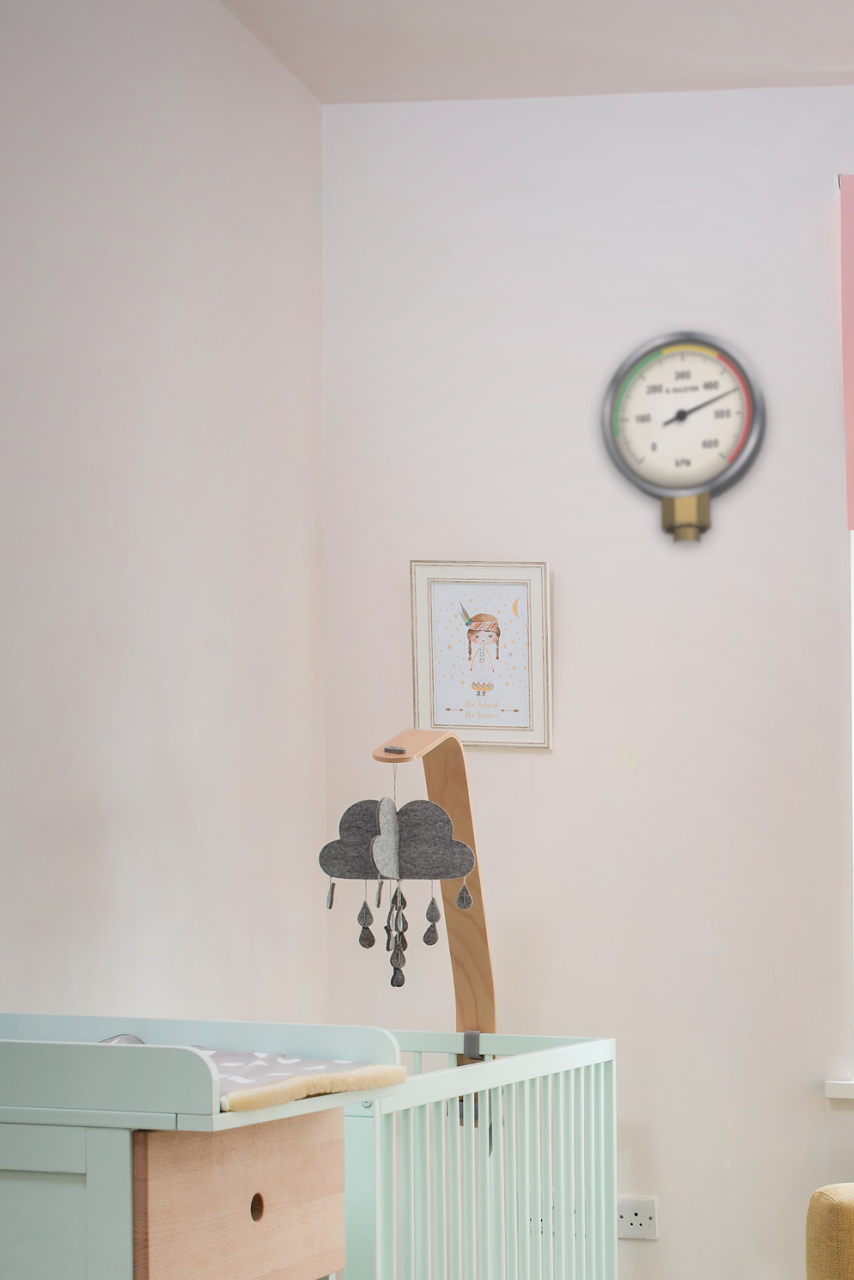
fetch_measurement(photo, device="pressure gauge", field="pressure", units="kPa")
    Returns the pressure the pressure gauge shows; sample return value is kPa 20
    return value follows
kPa 450
